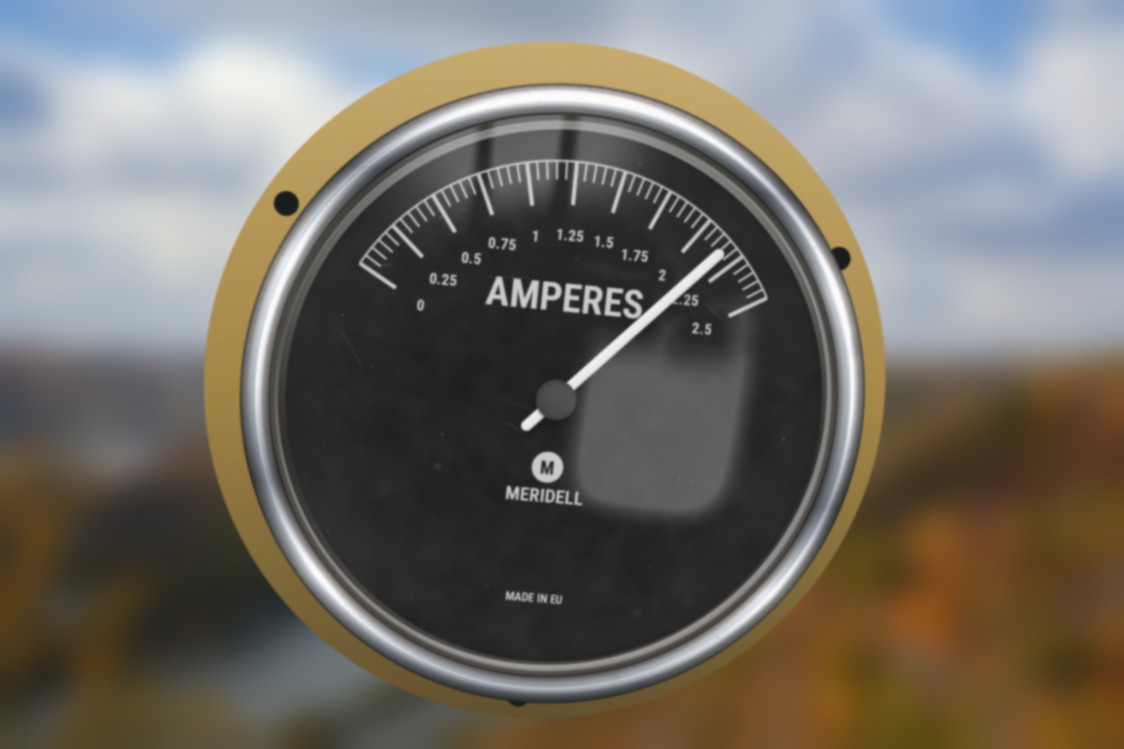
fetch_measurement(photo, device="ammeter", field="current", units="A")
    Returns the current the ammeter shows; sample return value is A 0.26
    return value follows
A 2.15
